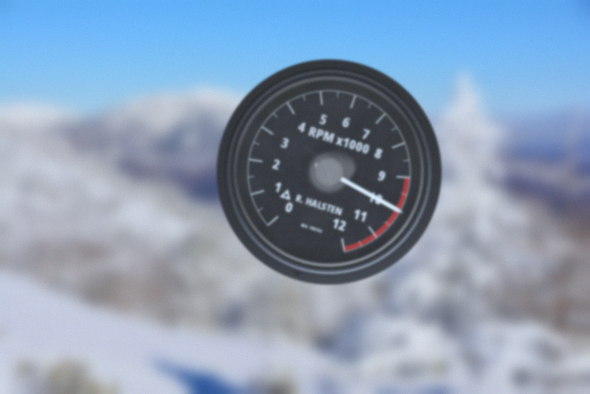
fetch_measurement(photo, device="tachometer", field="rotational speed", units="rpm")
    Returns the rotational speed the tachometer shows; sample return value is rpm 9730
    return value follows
rpm 10000
